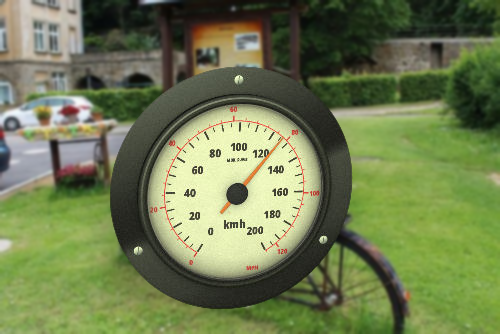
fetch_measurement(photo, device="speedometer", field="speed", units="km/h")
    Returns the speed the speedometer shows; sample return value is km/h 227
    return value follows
km/h 125
